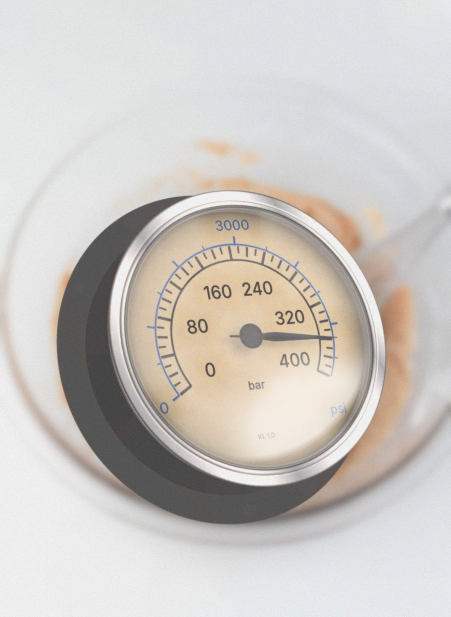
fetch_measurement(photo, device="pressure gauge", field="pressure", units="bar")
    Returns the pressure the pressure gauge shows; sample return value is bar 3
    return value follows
bar 360
